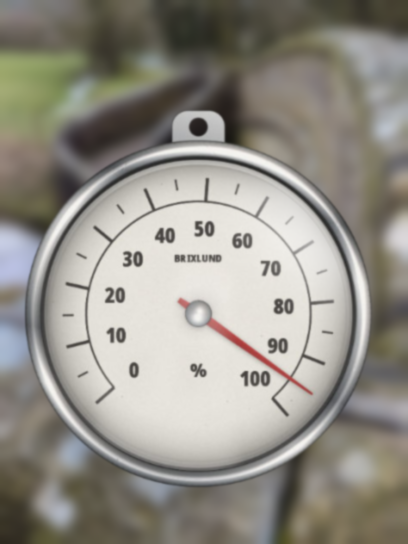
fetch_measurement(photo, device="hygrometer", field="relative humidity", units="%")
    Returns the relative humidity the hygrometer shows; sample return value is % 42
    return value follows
% 95
